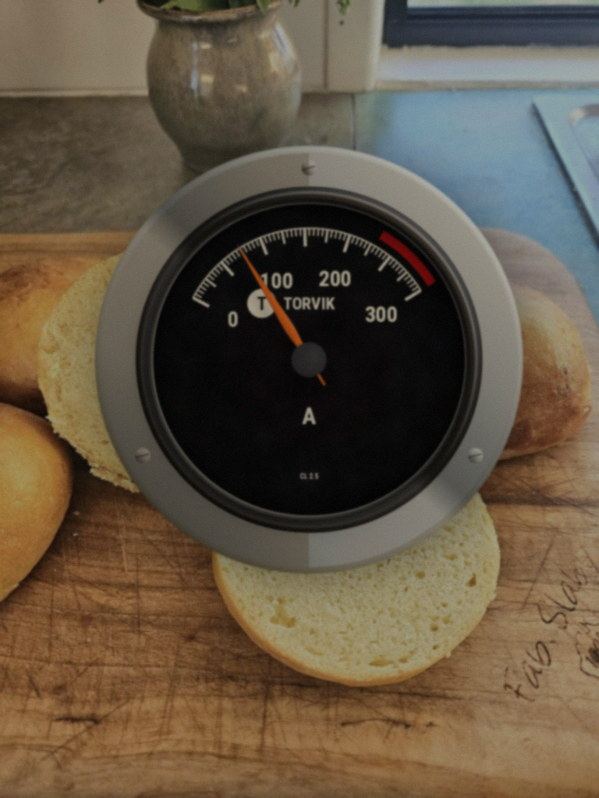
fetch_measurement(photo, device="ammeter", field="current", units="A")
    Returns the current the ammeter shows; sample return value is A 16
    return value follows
A 75
